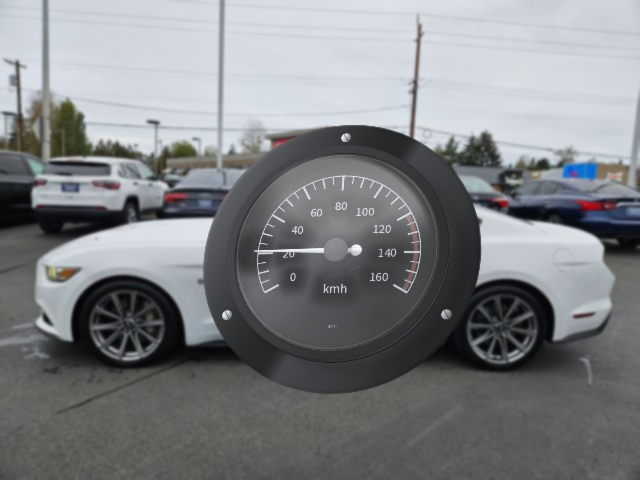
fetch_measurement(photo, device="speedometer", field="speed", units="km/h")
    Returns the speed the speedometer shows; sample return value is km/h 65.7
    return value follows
km/h 20
